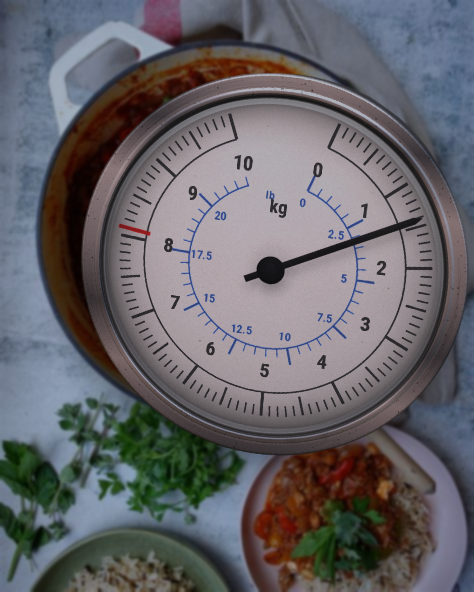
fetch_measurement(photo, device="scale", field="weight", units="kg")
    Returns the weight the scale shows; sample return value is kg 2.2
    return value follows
kg 1.4
